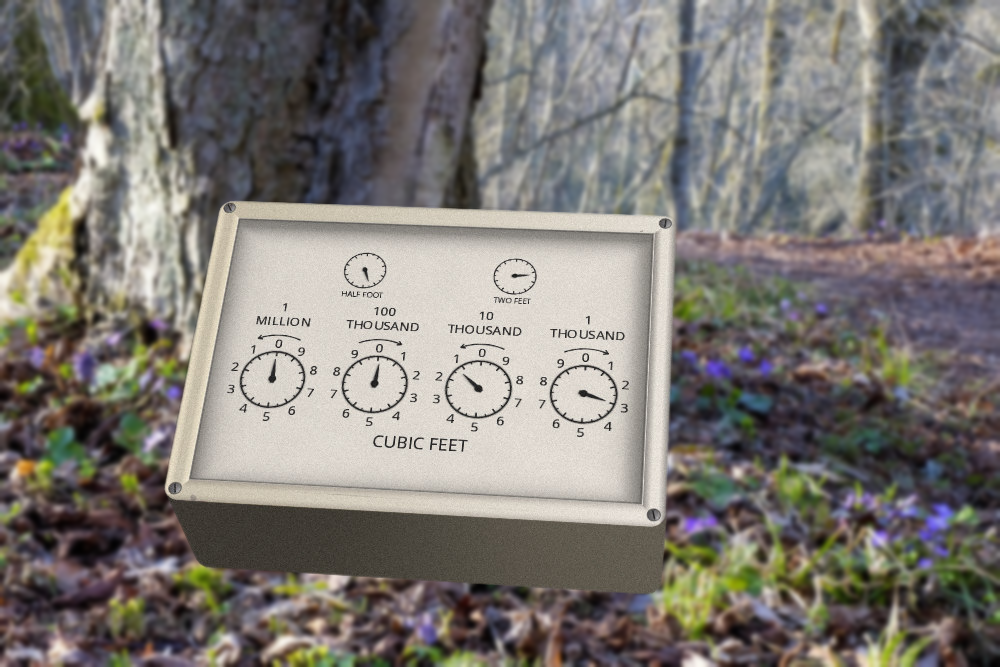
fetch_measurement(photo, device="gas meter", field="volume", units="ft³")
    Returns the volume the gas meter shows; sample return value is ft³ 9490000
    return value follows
ft³ 1300
